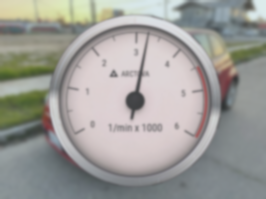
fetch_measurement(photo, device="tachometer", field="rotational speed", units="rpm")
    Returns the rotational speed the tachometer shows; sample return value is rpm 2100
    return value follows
rpm 3250
